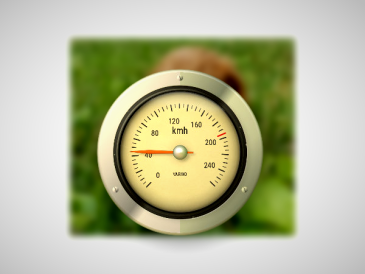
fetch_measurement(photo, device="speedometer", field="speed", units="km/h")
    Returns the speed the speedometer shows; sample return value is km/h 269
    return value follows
km/h 45
